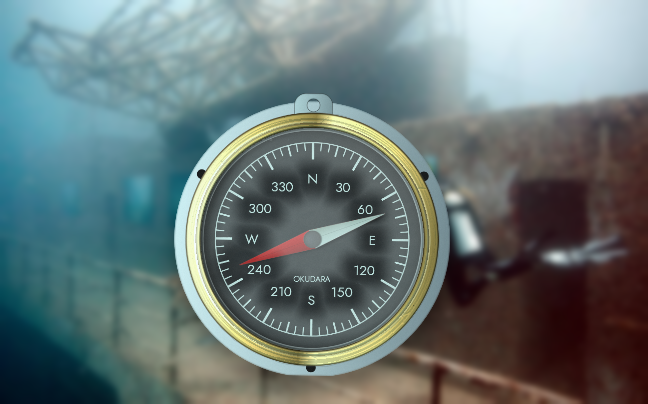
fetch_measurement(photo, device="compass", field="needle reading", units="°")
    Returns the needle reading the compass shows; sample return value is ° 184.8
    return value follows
° 250
